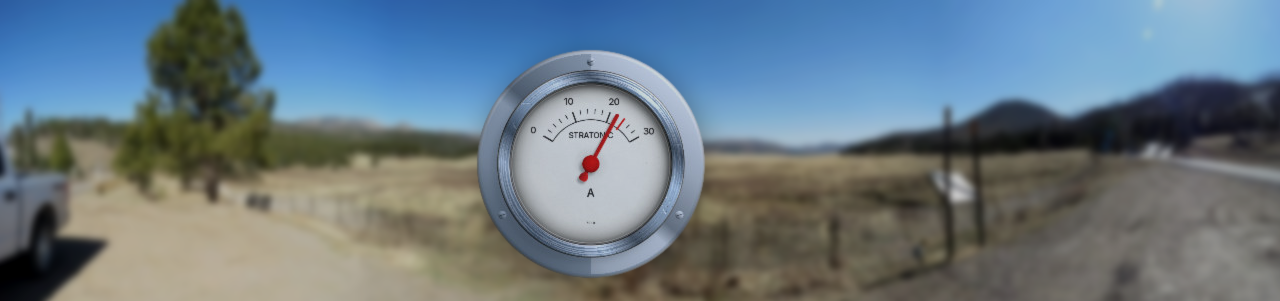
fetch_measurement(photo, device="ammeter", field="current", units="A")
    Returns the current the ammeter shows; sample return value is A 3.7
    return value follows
A 22
